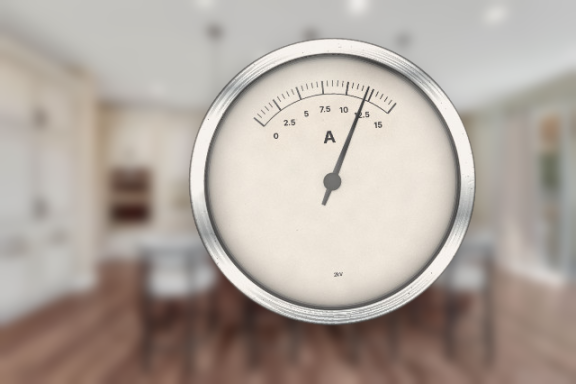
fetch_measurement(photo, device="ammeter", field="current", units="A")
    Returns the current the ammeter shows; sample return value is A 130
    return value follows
A 12
